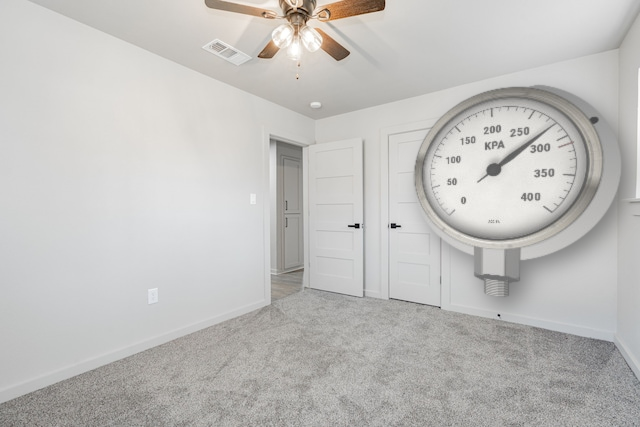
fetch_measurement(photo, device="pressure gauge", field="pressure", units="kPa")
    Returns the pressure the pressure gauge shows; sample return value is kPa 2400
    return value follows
kPa 280
